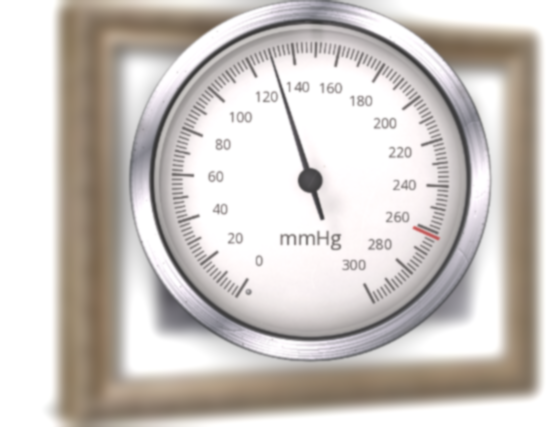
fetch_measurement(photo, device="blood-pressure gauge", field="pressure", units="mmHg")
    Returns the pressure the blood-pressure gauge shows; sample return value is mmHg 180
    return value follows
mmHg 130
